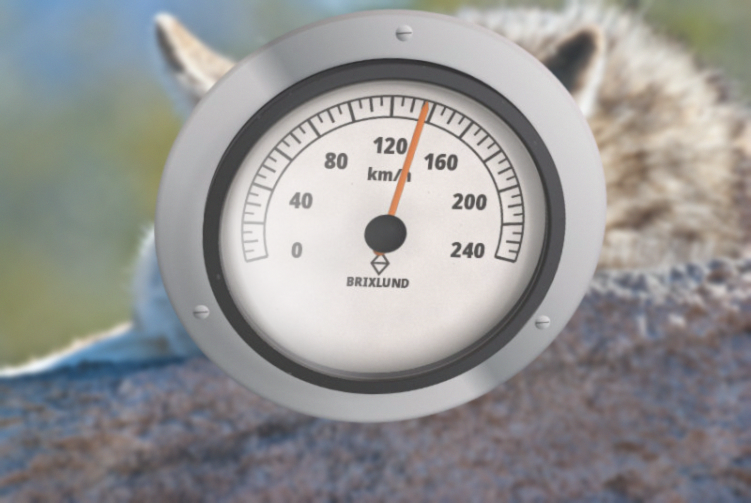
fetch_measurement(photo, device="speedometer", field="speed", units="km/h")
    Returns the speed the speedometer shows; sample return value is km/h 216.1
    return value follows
km/h 135
